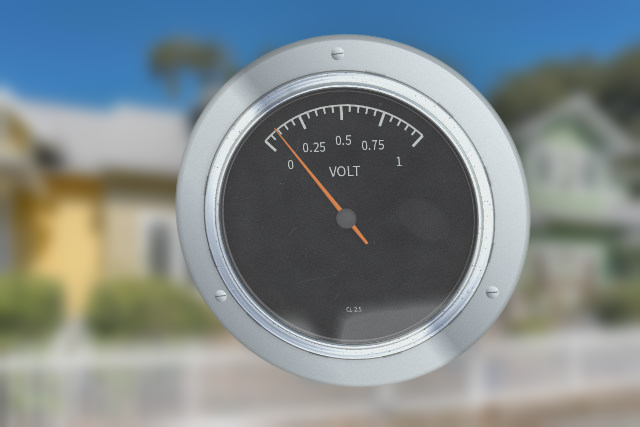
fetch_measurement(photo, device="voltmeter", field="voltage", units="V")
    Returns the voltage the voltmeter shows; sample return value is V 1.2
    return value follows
V 0.1
